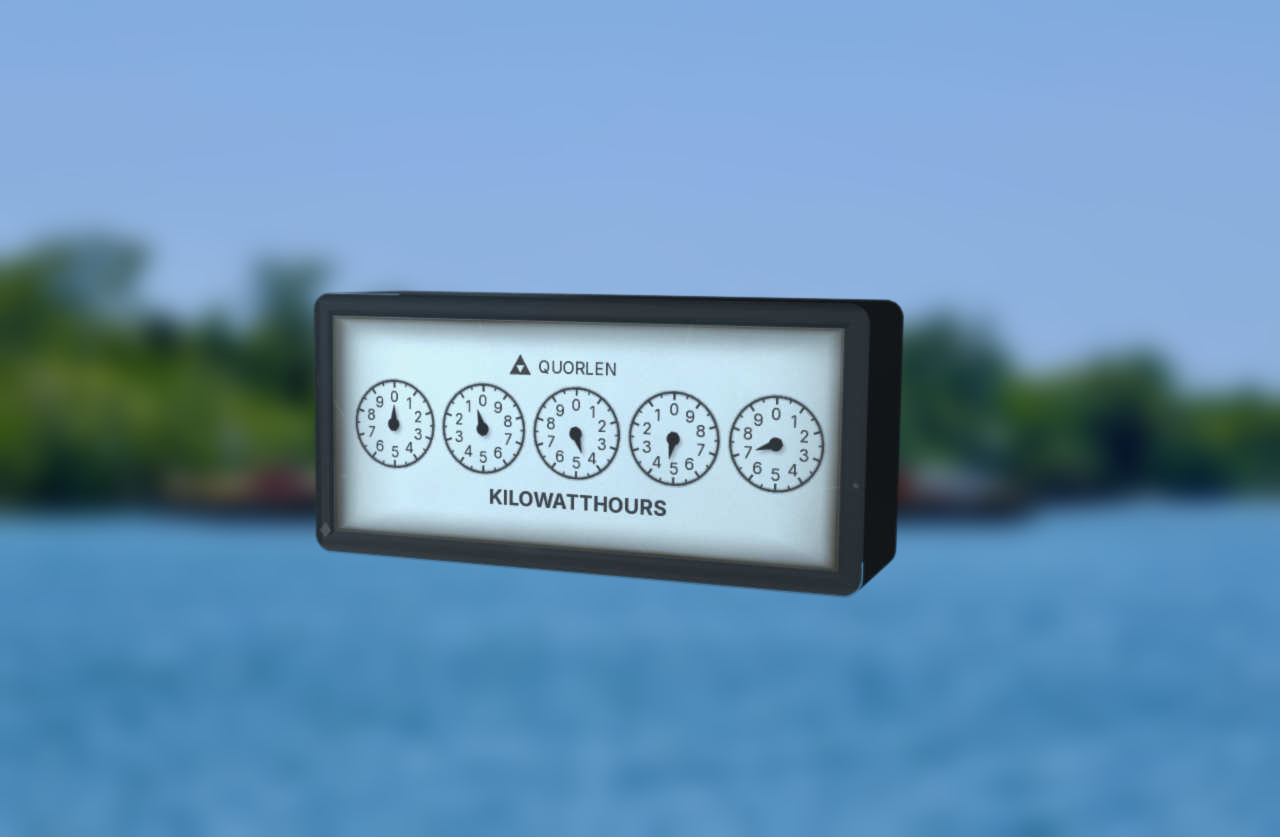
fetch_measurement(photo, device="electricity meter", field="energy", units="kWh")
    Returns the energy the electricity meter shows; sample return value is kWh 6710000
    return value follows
kWh 447
